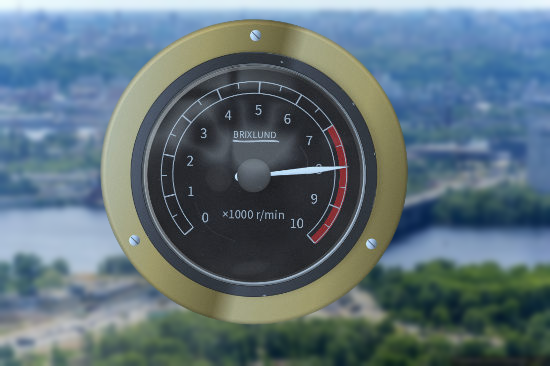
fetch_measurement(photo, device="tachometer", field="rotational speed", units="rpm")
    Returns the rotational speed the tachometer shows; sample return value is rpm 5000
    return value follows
rpm 8000
